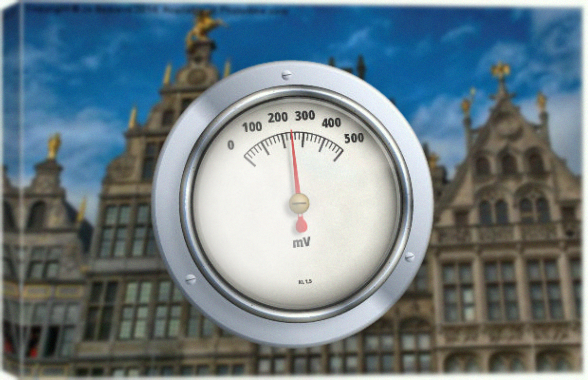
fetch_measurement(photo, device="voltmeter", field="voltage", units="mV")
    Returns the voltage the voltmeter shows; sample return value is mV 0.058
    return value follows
mV 240
